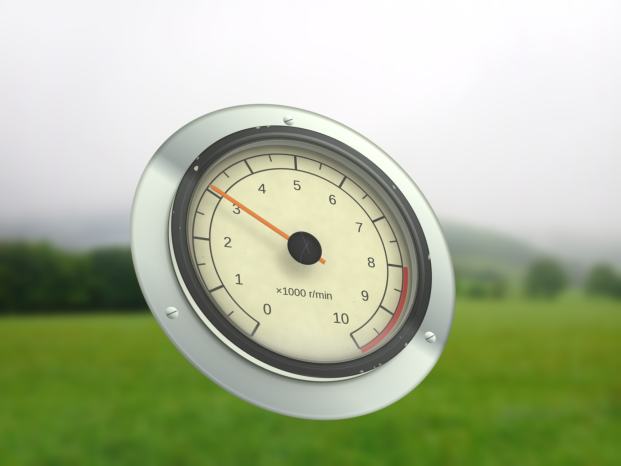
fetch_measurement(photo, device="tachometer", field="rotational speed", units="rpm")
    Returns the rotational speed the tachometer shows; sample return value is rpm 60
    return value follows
rpm 3000
